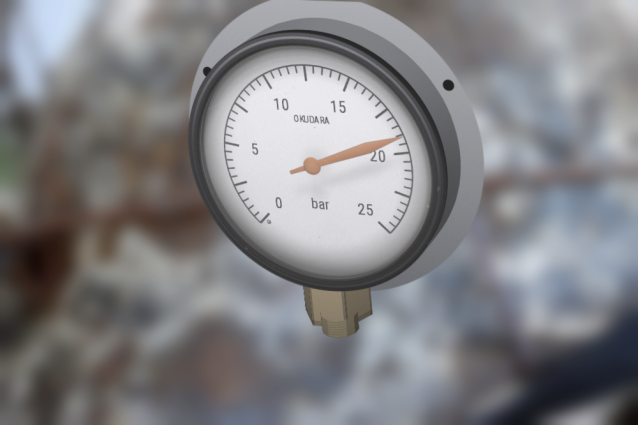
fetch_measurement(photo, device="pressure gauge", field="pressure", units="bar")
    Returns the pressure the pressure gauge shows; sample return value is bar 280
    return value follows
bar 19
